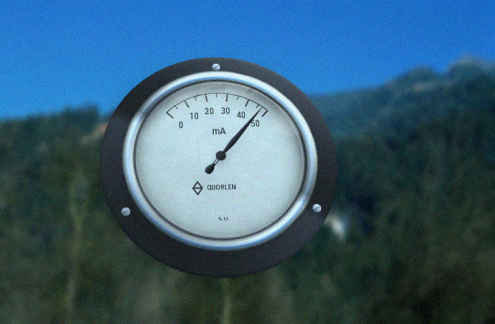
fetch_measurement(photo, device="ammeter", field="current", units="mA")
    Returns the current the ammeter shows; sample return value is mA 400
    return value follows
mA 47.5
